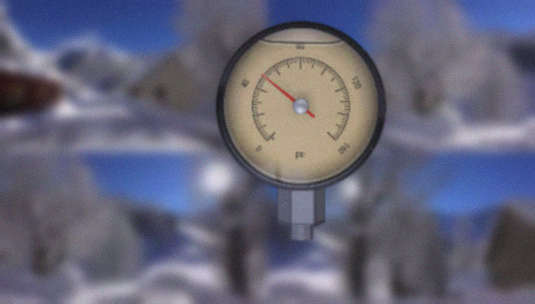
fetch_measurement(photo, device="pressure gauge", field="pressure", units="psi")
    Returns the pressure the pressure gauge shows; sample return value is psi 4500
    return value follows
psi 50
